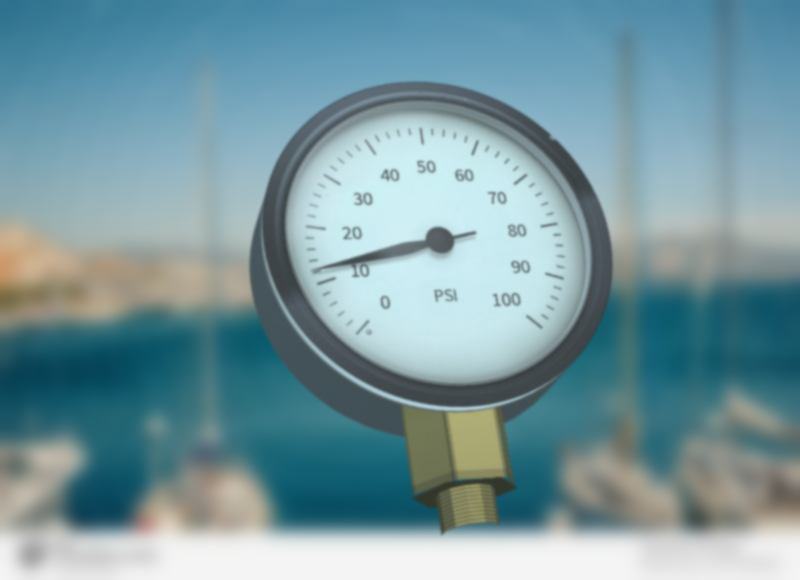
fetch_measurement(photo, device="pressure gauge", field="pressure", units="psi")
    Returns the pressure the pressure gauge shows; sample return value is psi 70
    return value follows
psi 12
